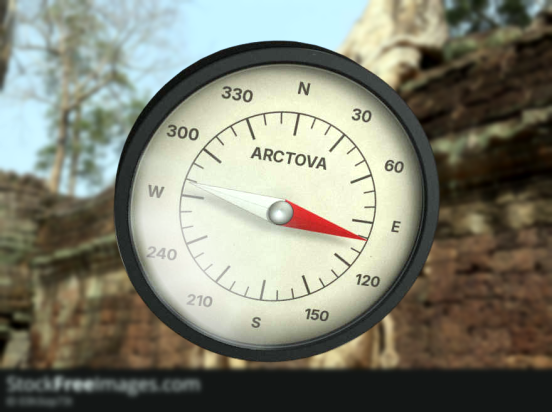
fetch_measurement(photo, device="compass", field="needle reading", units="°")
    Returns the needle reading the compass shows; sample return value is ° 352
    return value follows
° 100
